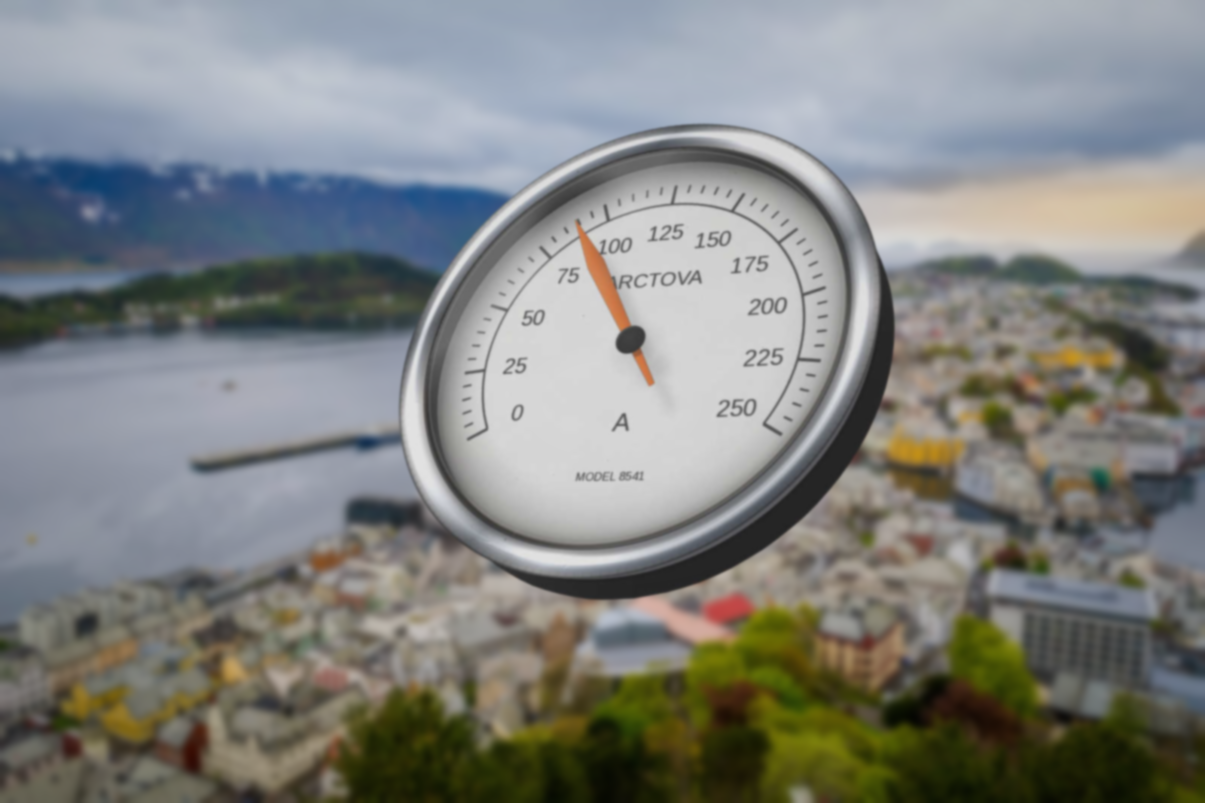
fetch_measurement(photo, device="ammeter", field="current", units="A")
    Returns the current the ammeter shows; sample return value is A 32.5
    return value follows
A 90
